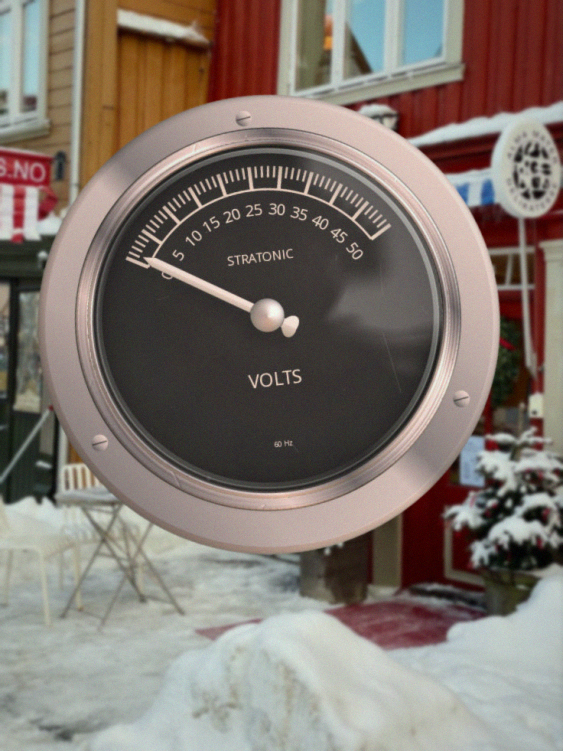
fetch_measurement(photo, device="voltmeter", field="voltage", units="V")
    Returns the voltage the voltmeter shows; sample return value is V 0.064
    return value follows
V 1
